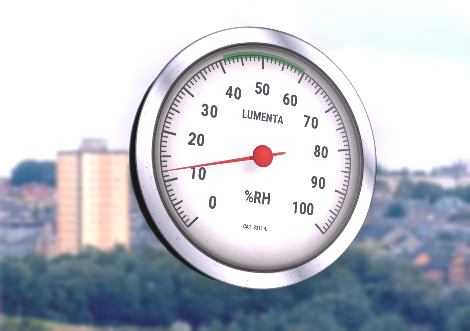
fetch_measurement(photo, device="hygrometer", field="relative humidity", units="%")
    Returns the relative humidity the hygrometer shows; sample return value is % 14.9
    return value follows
% 12
